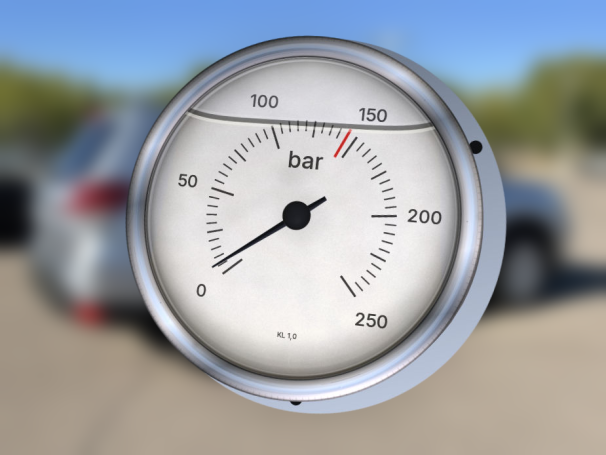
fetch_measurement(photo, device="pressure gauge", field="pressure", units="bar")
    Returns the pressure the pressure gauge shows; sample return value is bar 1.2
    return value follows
bar 5
